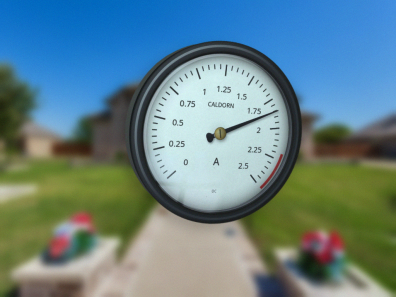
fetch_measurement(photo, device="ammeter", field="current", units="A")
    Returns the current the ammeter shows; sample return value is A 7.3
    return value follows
A 1.85
